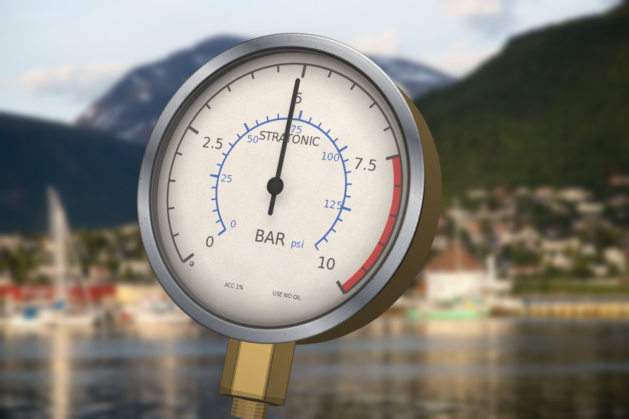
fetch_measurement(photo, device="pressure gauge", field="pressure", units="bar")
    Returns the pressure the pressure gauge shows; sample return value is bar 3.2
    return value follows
bar 5
